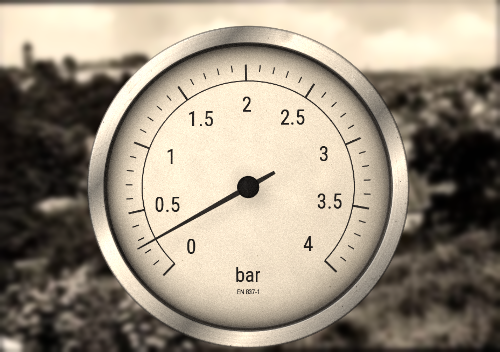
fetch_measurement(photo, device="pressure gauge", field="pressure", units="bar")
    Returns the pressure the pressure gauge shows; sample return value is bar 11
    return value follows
bar 0.25
